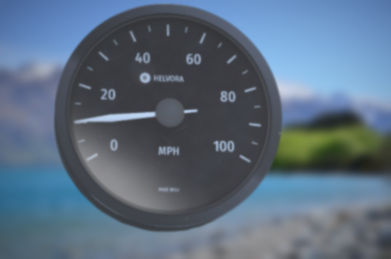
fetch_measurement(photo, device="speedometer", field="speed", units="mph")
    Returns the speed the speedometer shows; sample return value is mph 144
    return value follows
mph 10
